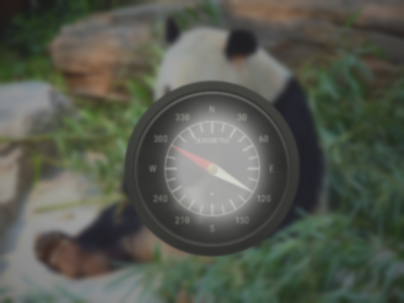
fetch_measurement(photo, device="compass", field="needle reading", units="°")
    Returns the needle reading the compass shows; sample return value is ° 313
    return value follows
° 300
